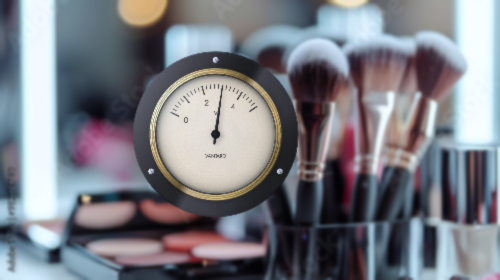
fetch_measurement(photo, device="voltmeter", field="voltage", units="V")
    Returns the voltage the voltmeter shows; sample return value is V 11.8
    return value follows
V 3
